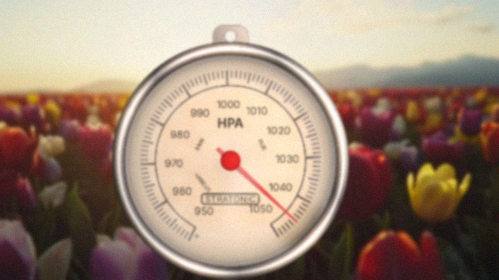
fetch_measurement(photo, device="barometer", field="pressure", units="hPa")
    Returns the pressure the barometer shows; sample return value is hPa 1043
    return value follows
hPa 1045
